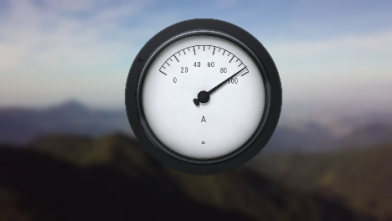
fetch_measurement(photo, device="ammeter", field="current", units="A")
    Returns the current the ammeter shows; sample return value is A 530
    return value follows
A 95
